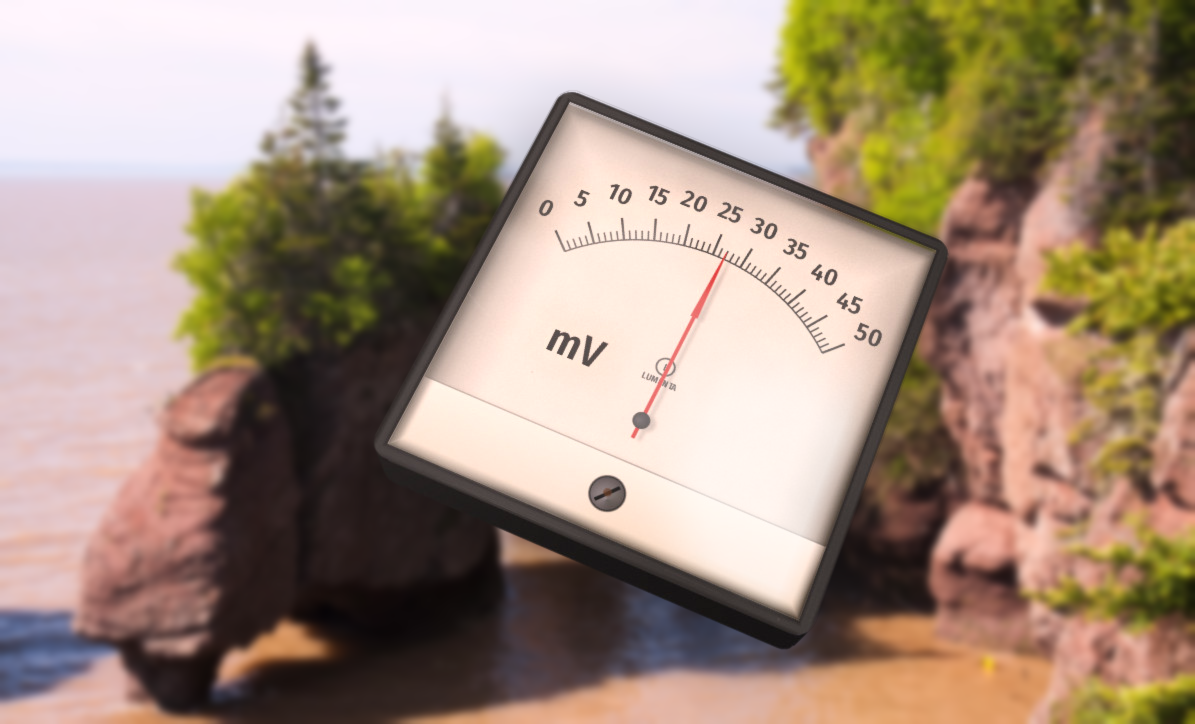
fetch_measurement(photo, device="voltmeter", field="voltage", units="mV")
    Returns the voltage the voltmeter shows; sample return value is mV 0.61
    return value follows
mV 27
